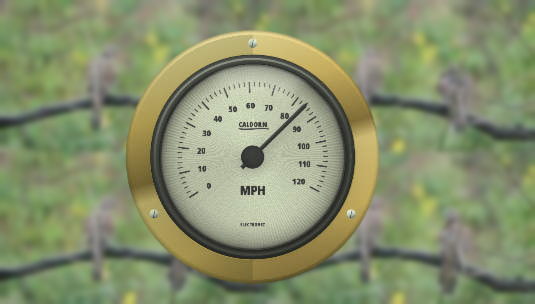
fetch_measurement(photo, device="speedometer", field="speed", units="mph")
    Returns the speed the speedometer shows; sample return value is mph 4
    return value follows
mph 84
